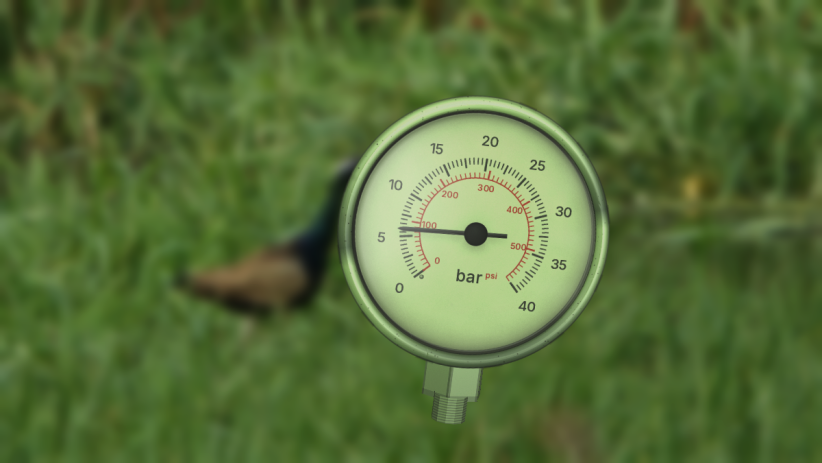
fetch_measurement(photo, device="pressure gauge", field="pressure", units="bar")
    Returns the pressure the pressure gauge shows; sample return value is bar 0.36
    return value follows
bar 6
